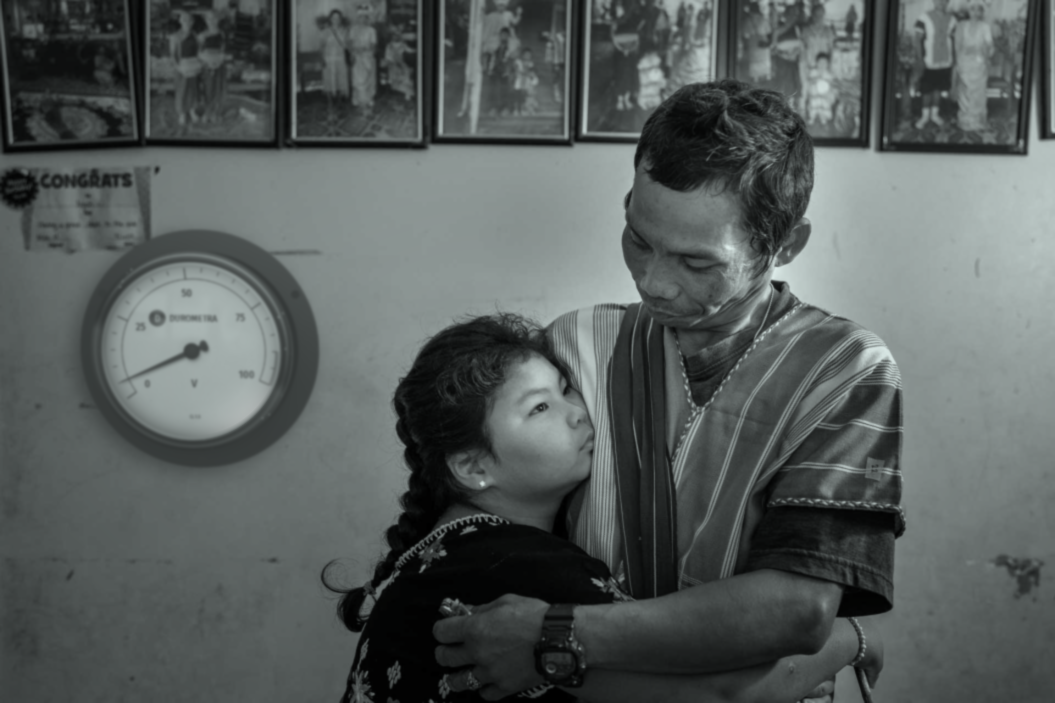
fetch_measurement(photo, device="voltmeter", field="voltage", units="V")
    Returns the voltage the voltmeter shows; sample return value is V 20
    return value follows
V 5
